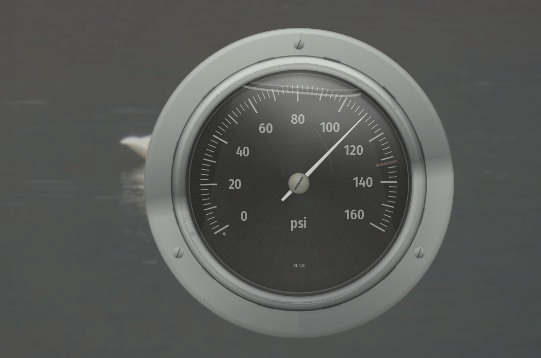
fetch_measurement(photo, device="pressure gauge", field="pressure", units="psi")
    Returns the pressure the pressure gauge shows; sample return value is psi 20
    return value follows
psi 110
